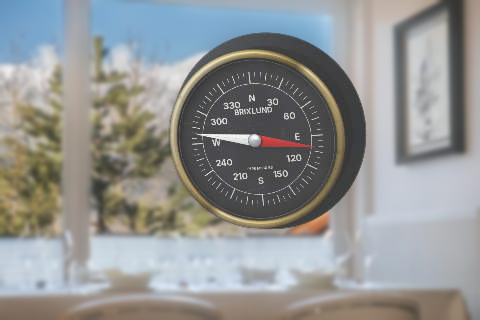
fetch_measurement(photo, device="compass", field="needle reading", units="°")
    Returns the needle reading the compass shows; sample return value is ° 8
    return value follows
° 100
